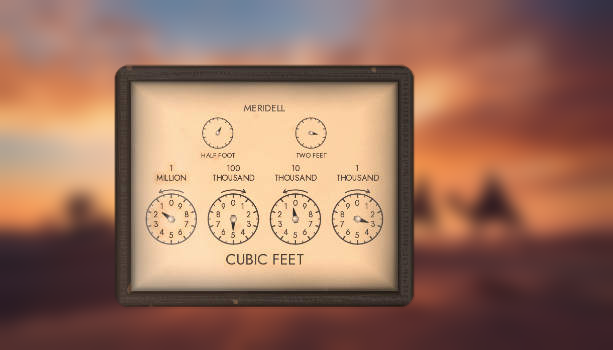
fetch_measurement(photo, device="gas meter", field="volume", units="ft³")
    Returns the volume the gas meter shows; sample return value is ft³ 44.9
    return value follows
ft³ 150300
